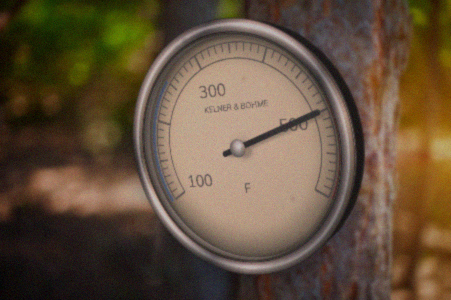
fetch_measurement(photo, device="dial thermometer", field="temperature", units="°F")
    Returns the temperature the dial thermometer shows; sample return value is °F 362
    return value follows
°F 500
